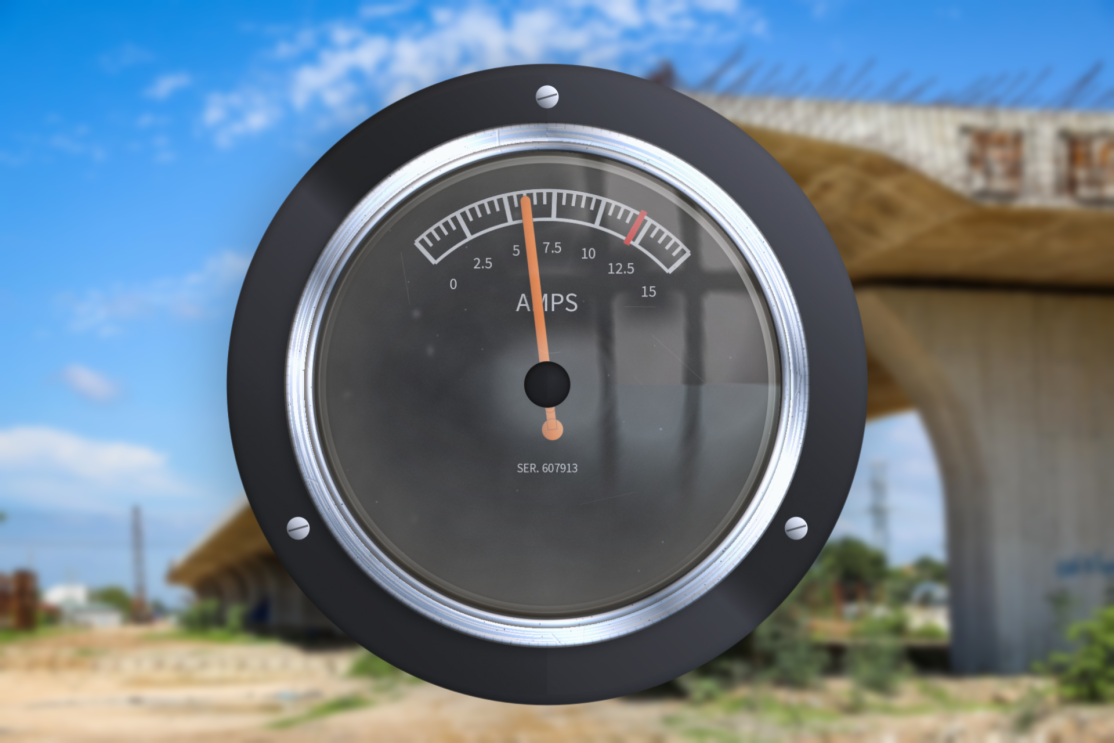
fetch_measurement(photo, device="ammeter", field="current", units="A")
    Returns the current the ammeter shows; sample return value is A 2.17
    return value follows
A 6
